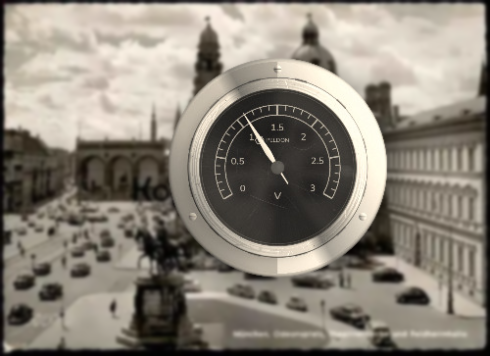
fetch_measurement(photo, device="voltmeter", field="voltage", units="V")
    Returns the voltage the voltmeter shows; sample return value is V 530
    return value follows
V 1.1
